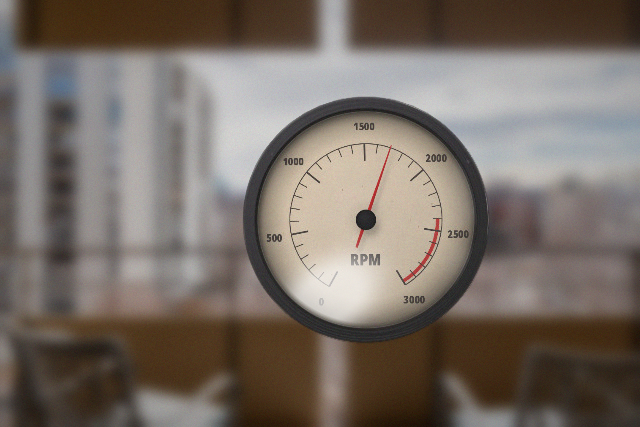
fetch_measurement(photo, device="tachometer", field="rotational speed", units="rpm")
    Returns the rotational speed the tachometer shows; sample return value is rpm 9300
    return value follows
rpm 1700
